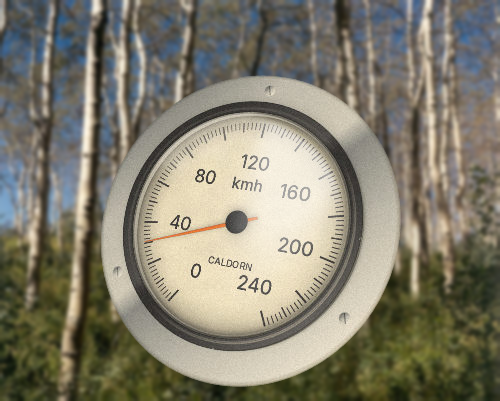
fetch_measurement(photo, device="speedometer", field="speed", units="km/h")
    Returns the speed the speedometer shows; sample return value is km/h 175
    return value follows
km/h 30
